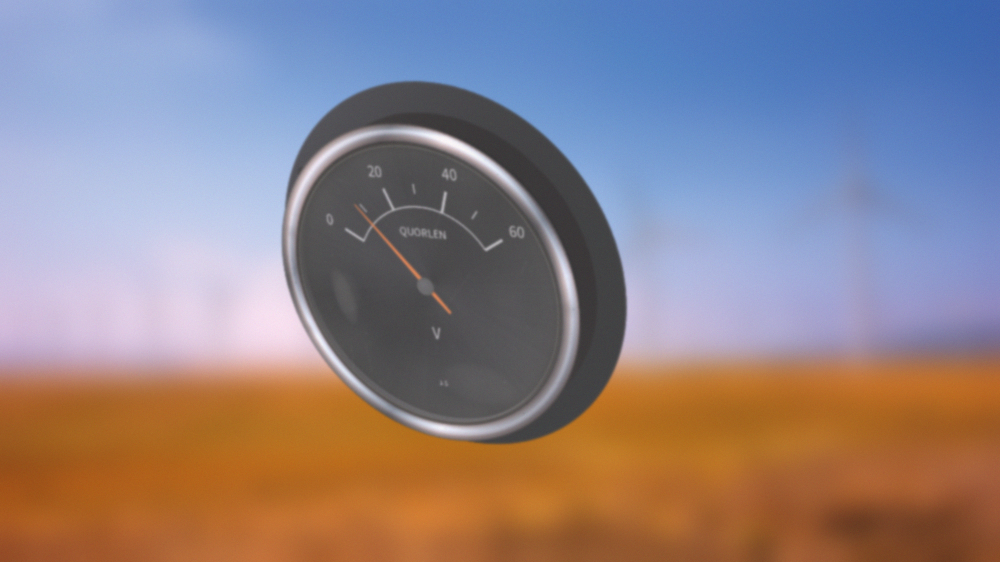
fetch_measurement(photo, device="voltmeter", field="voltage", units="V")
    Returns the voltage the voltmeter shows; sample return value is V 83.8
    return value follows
V 10
